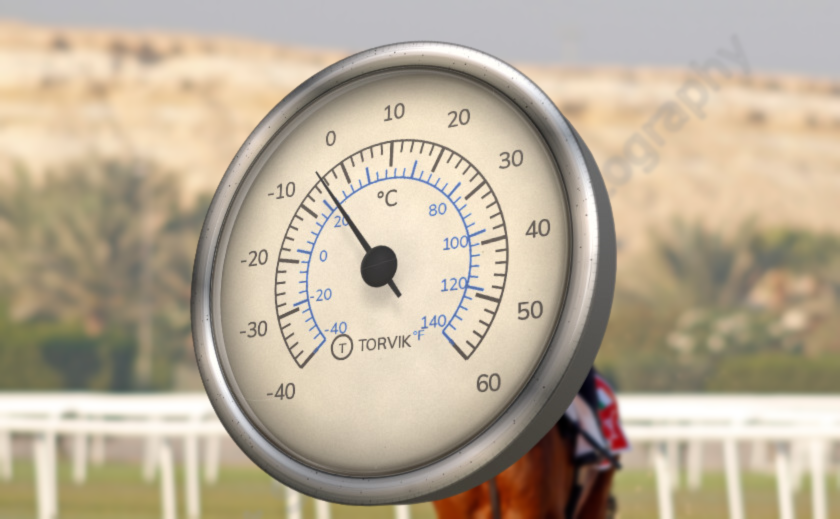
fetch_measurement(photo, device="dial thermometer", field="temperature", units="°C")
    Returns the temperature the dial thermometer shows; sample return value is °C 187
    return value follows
°C -4
